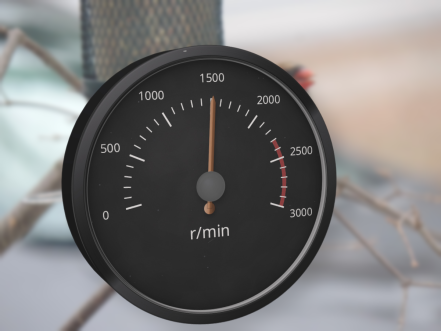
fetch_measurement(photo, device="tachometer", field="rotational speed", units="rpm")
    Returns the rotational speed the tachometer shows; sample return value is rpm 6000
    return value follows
rpm 1500
